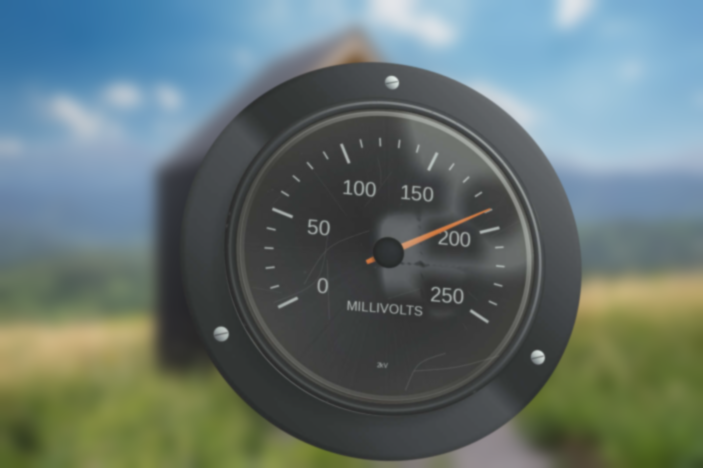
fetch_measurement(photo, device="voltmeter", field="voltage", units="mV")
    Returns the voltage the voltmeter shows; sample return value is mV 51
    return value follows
mV 190
